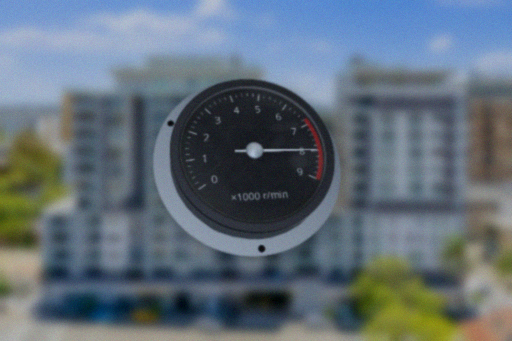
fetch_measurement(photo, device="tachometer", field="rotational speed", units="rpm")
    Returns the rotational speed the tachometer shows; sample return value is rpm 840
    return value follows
rpm 8000
